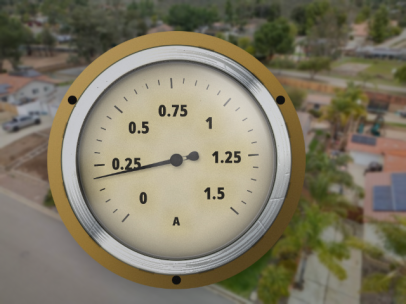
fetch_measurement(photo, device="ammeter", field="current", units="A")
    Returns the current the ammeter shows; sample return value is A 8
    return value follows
A 0.2
